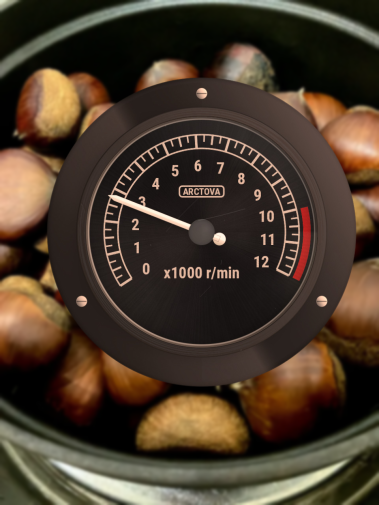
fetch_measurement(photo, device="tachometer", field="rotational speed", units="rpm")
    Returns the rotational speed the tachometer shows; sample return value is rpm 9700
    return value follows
rpm 2750
